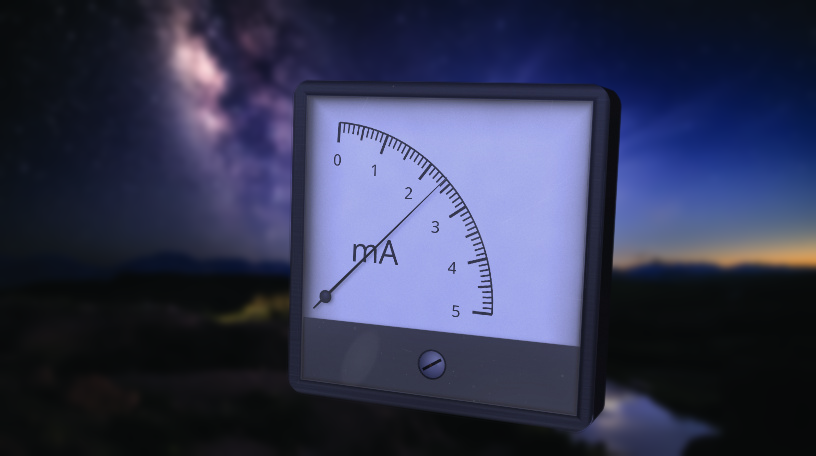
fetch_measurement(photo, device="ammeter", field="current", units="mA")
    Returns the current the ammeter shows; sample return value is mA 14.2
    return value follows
mA 2.4
